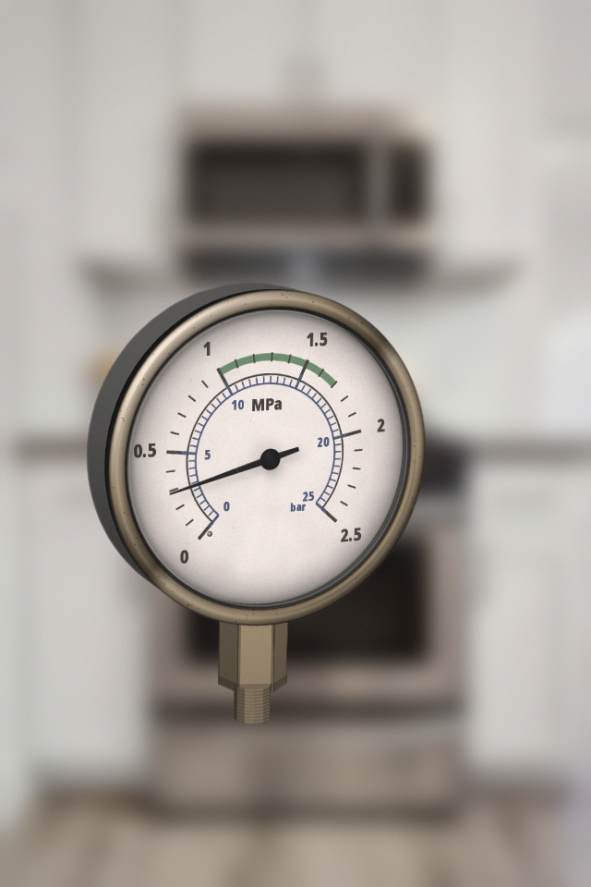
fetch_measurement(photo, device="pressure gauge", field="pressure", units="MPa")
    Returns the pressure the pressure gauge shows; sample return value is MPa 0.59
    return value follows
MPa 0.3
